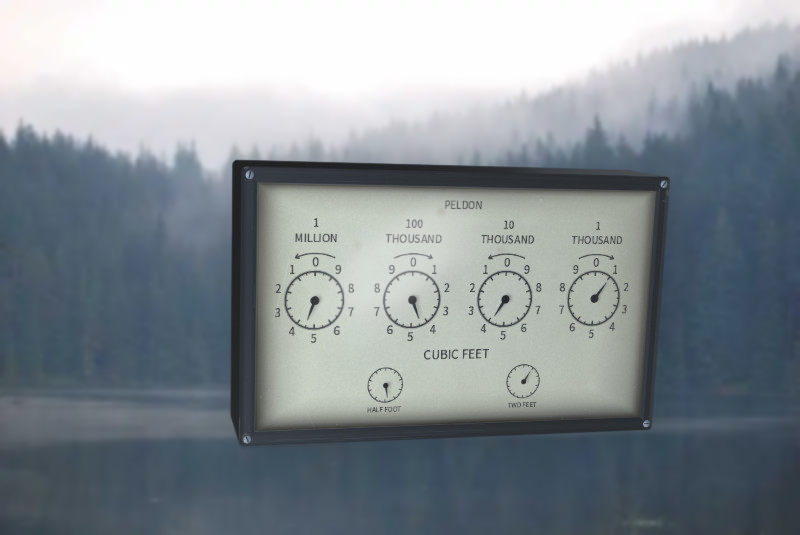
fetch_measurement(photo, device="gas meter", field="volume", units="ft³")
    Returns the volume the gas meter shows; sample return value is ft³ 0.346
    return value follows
ft³ 444100
